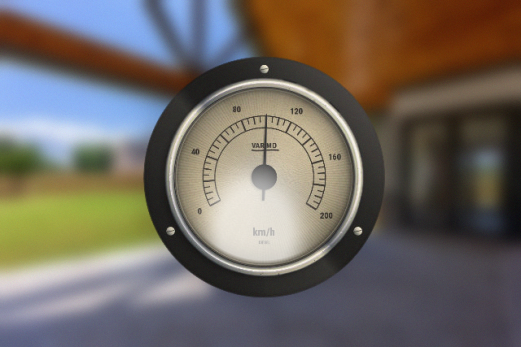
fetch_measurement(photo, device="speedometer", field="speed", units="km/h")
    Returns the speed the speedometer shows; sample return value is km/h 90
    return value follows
km/h 100
